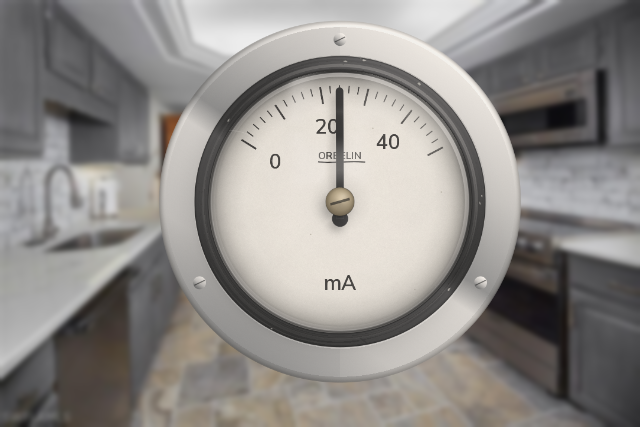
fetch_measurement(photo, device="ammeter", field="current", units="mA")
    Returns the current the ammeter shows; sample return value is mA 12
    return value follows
mA 24
